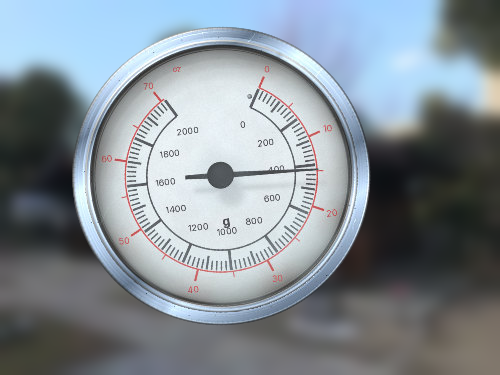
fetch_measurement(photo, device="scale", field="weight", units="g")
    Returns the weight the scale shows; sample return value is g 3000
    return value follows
g 420
